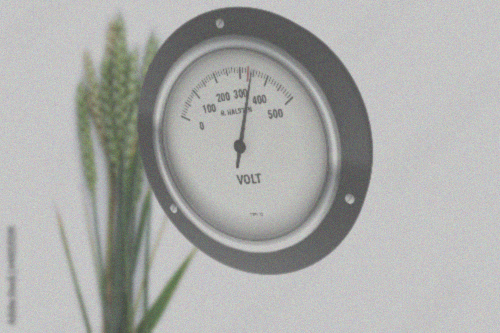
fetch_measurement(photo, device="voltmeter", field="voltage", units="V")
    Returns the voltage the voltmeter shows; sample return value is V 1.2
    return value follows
V 350
